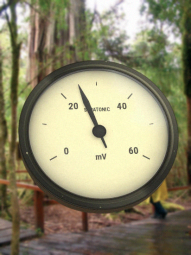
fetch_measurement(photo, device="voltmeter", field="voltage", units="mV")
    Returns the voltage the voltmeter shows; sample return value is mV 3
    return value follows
mV 25
